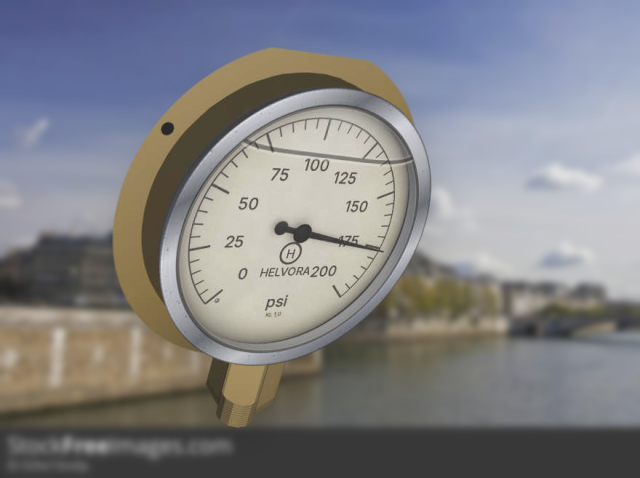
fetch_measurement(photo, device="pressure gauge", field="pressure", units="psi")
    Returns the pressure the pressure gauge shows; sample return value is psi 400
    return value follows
psi 175
